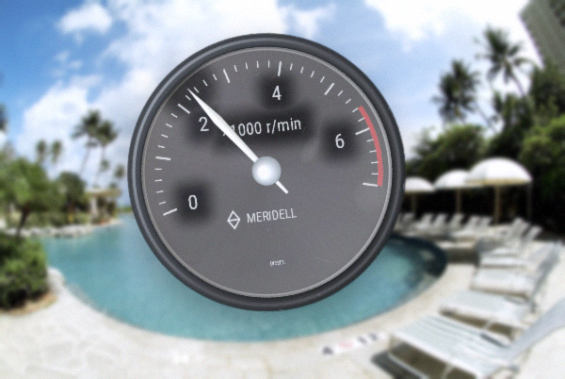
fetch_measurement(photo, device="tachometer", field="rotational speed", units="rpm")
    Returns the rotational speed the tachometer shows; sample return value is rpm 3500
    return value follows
rpm 2300
